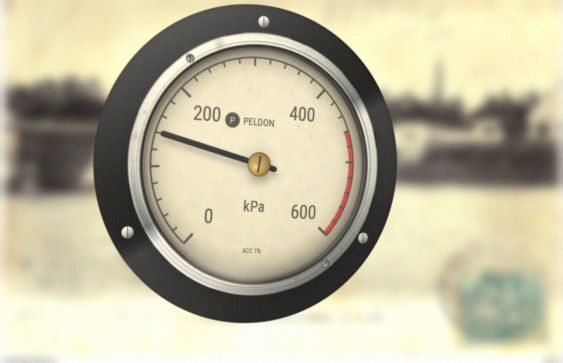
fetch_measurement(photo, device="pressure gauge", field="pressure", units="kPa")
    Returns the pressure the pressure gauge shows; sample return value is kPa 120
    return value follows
kPa 140
